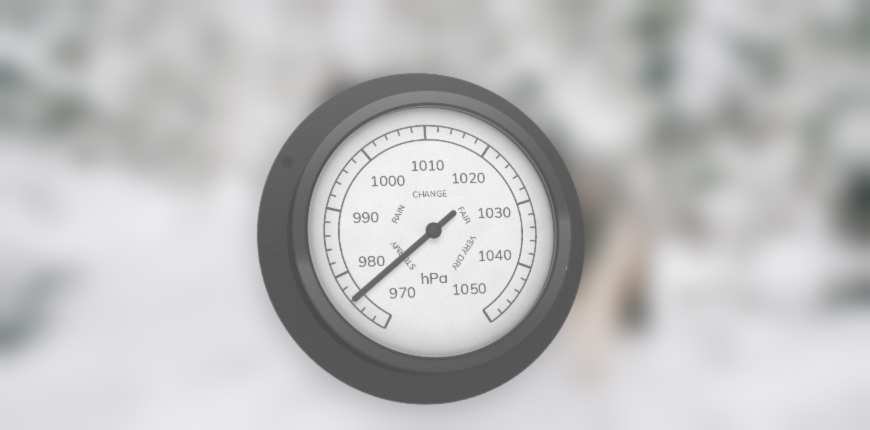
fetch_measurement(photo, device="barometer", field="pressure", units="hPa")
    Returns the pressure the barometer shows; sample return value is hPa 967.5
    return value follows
hPa 976
